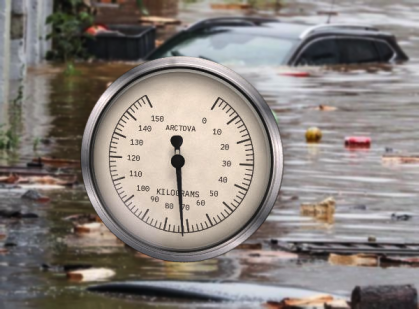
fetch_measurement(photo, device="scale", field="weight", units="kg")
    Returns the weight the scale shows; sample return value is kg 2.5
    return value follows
kg 72
